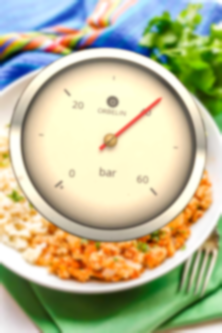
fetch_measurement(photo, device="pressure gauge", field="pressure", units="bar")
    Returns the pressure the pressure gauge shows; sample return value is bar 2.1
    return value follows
bar 40
